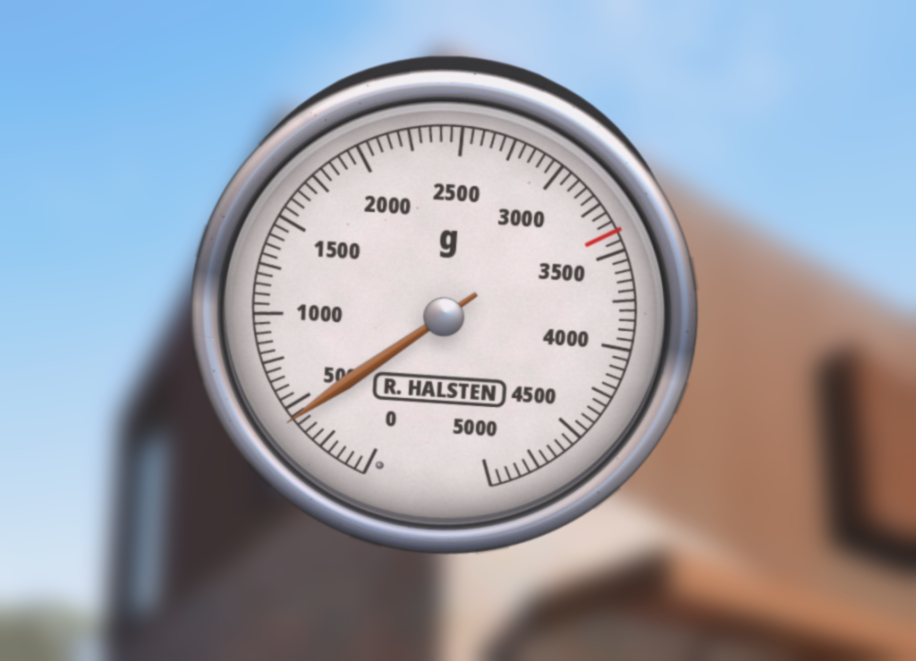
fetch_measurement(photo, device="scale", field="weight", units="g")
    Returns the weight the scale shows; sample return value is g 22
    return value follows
g 450
